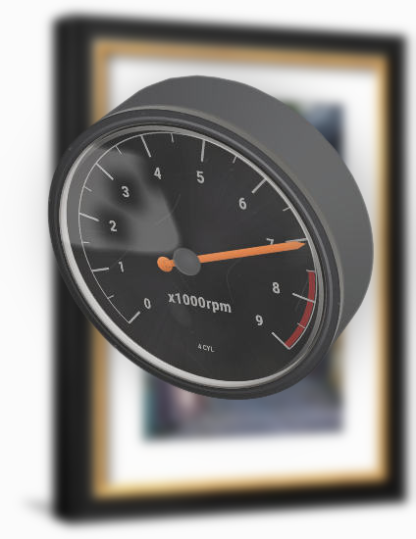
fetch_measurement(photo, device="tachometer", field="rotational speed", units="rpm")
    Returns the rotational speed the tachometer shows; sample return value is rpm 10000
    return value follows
rpm 7000
